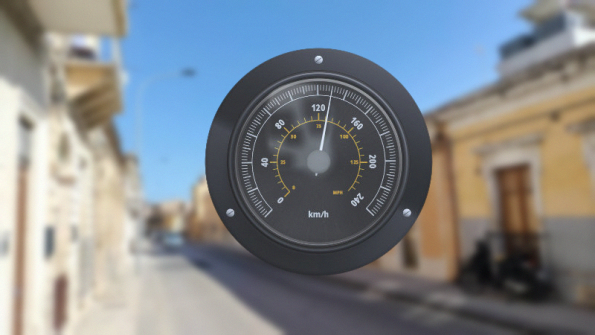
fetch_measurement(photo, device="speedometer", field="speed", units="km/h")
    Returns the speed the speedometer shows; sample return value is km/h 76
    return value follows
km/h 130
